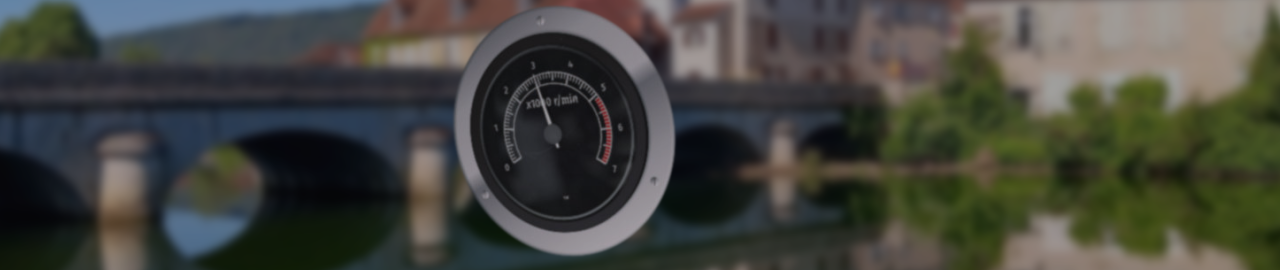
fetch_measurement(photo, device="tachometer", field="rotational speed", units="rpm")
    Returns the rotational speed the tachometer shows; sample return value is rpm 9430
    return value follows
rpm 3000
